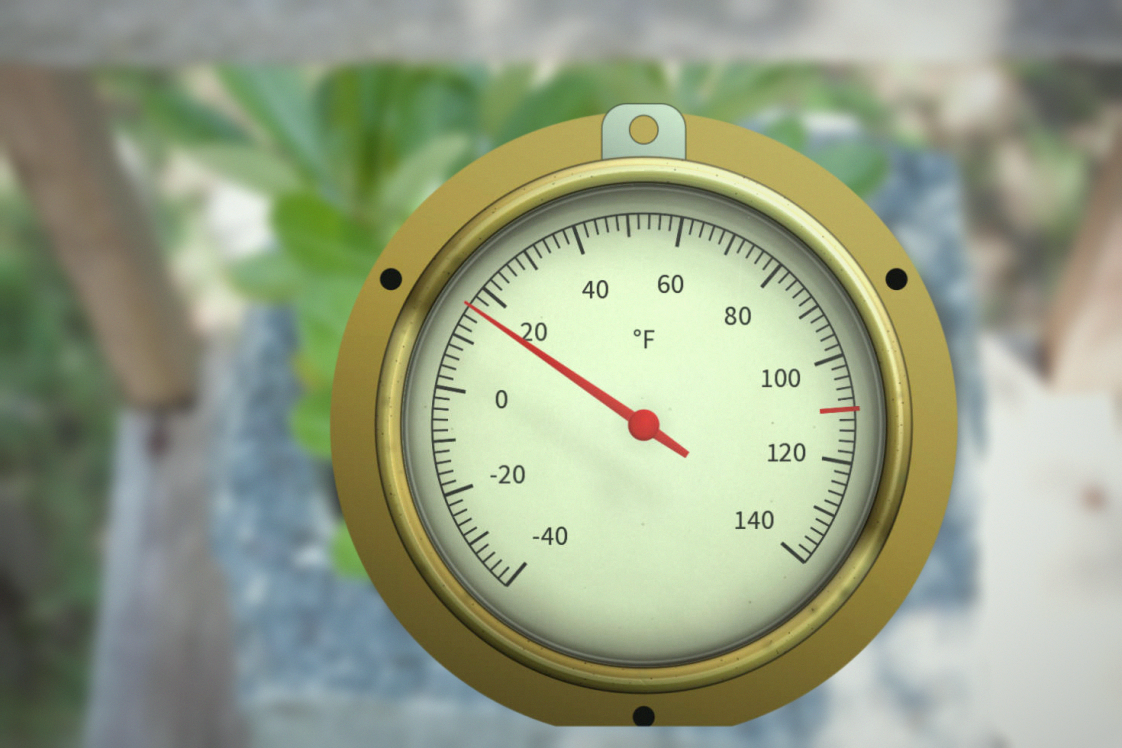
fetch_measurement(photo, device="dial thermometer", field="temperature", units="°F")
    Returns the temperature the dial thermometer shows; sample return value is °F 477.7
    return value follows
°F 16
